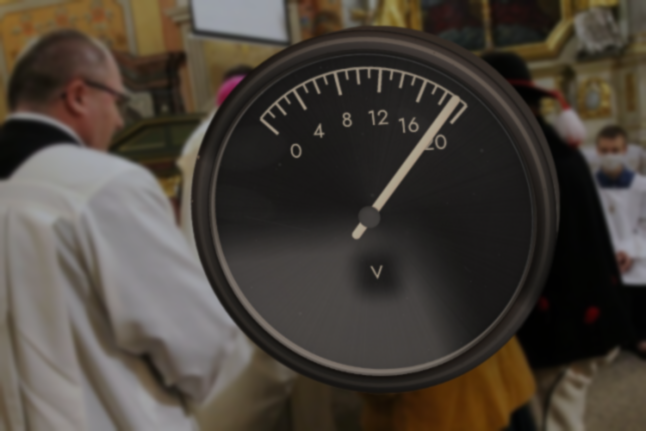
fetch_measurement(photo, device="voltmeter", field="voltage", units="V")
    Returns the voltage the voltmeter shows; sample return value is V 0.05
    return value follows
V 19
